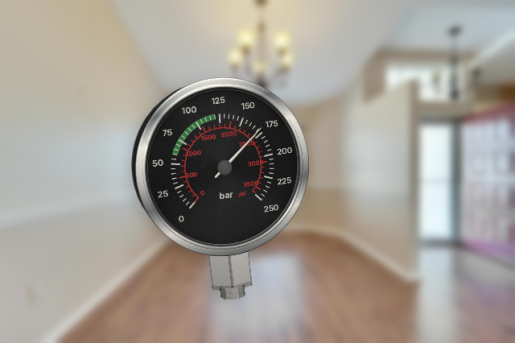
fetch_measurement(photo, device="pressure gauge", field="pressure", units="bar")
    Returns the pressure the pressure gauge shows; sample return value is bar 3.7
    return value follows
bar 170
